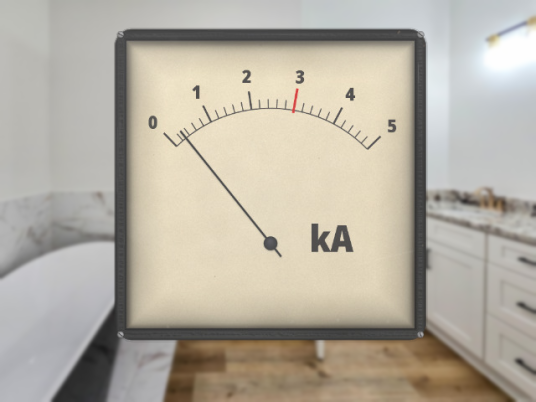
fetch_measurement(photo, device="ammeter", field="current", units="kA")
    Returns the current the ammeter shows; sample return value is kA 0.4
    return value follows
kA 0.3
